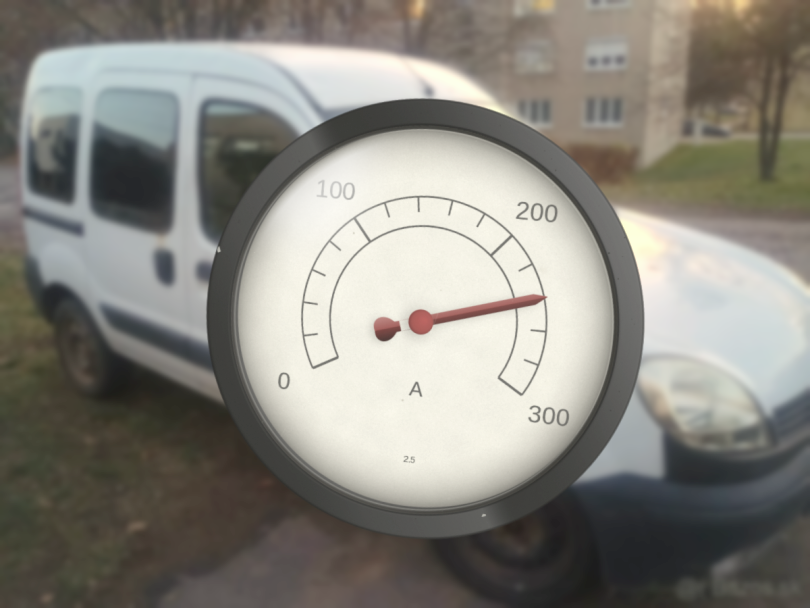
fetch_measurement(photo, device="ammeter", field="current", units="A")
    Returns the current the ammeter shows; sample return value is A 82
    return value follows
A 240
